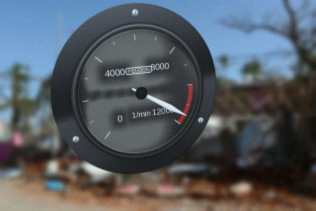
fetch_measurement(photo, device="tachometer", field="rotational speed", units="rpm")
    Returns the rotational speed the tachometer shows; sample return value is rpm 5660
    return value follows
rpm 11500
